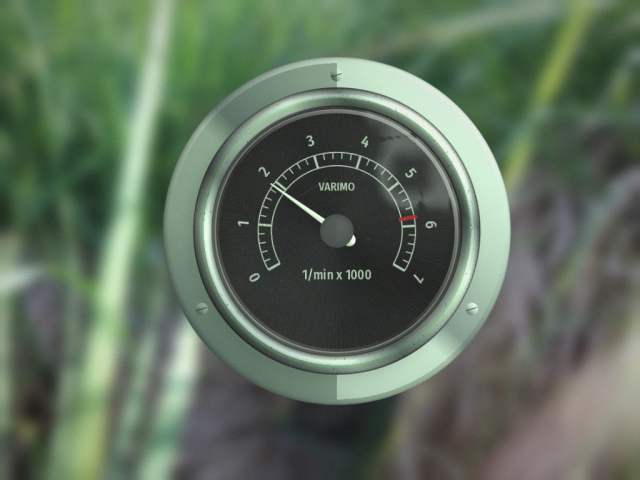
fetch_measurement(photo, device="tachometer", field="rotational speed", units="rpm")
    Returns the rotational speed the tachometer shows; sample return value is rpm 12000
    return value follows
rpm 1900
